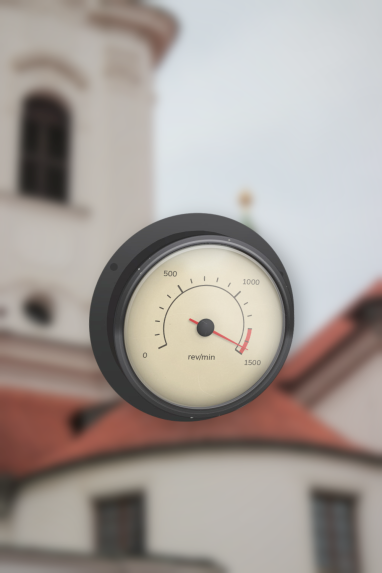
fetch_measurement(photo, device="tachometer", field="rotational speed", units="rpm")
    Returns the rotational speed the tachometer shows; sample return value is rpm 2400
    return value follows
rpm 1450
